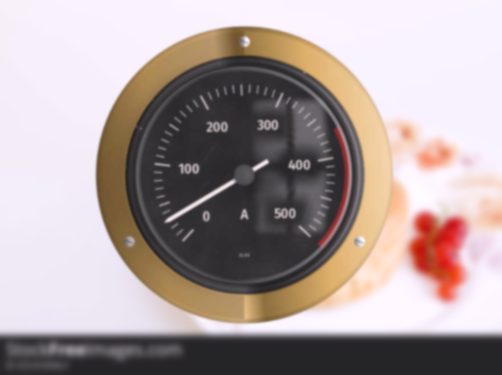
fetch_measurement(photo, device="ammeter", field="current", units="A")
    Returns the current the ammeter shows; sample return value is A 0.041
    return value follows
A 30
